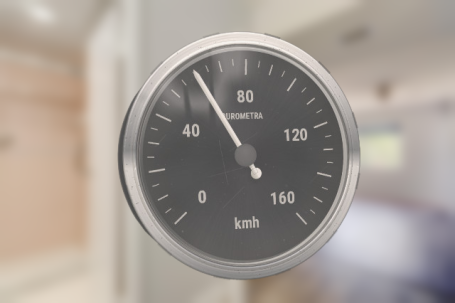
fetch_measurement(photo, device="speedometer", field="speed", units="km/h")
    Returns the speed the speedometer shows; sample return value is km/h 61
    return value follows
km/h 60
